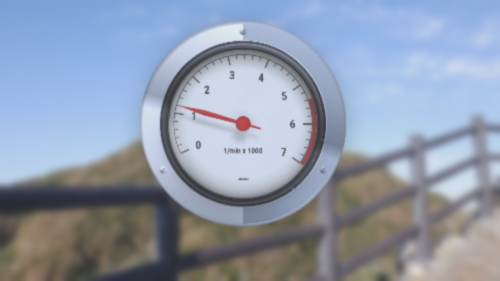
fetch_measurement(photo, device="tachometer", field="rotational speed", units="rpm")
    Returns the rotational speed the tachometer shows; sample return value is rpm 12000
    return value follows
rpm 1200
